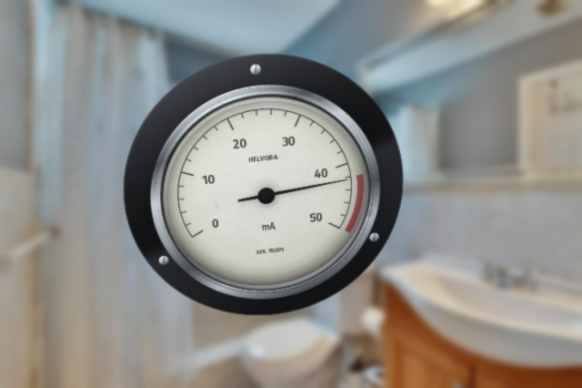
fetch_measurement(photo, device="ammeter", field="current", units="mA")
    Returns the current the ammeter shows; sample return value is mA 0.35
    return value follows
mA 42
